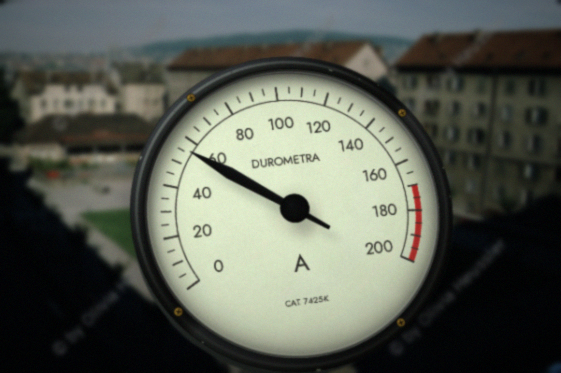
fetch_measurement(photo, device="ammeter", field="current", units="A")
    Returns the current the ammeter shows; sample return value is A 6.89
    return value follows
A 55
